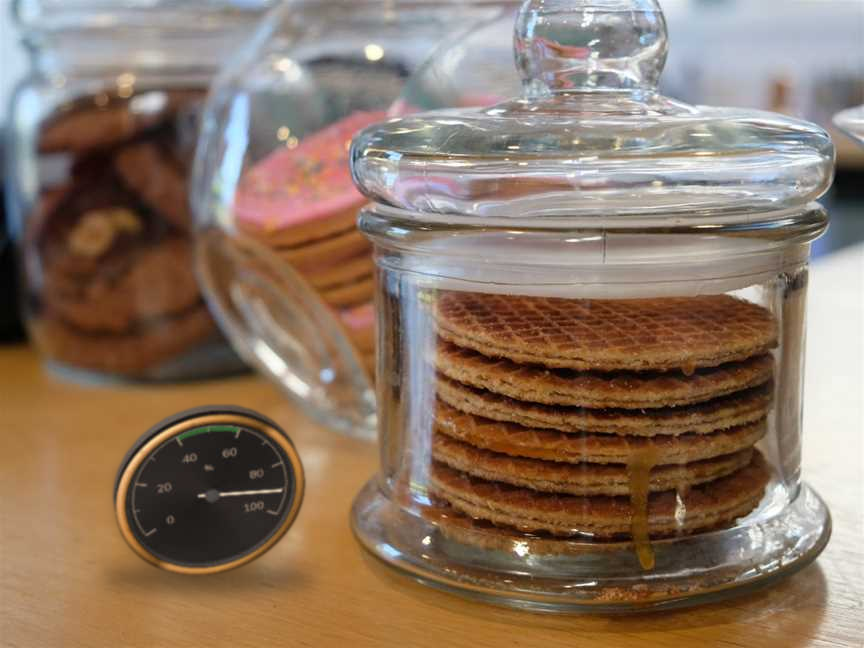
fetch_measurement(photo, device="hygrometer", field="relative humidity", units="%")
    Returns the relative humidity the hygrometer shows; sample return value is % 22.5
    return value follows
% 90
